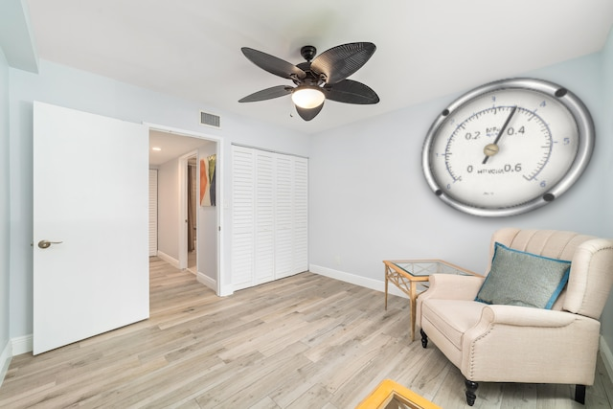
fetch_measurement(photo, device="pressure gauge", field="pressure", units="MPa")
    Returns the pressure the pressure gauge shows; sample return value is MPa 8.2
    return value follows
MPa 0.35
